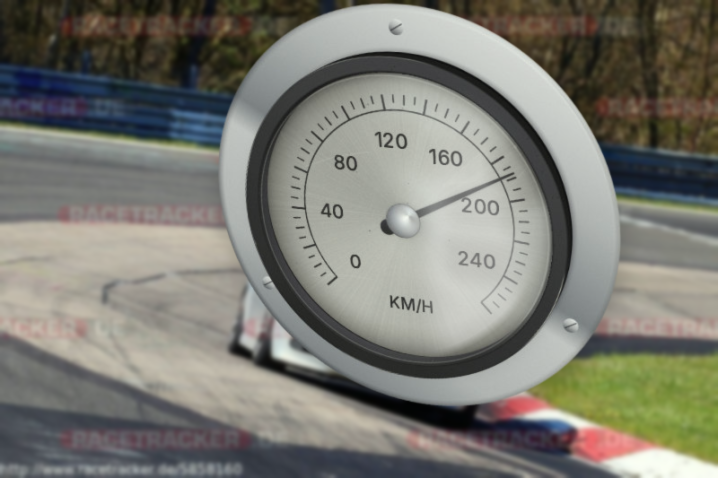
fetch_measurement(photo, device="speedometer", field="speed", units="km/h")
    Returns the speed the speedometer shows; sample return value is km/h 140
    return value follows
km/h 187.5
